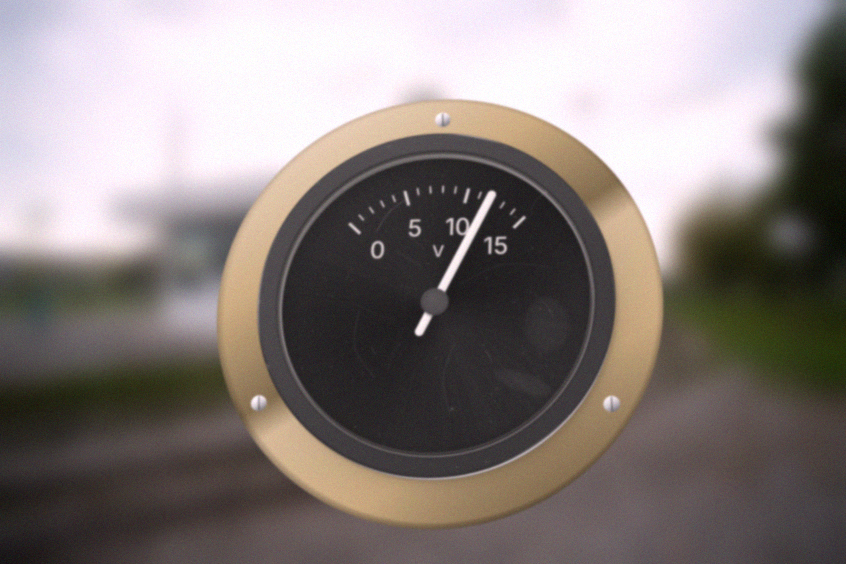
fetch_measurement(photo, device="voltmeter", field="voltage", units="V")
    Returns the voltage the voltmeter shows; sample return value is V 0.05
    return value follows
V 12
